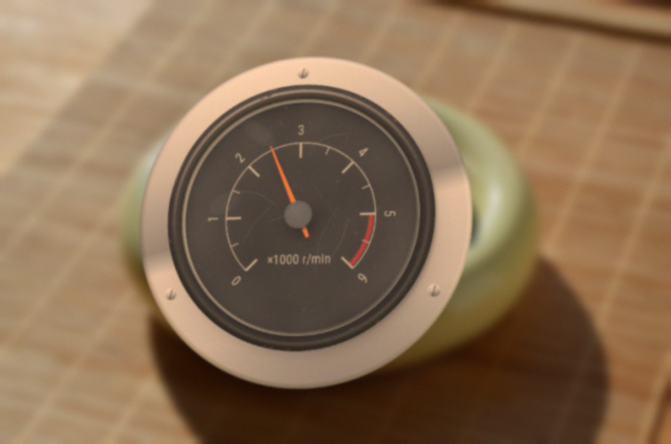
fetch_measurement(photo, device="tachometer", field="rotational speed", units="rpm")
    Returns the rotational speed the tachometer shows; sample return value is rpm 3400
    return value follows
rpm 2500
